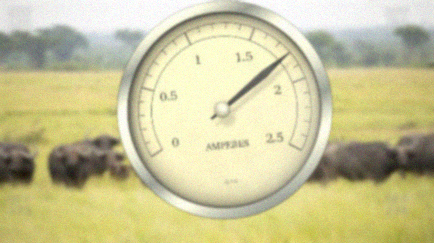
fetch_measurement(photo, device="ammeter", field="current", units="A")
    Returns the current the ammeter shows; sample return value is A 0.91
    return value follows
A 1.8
